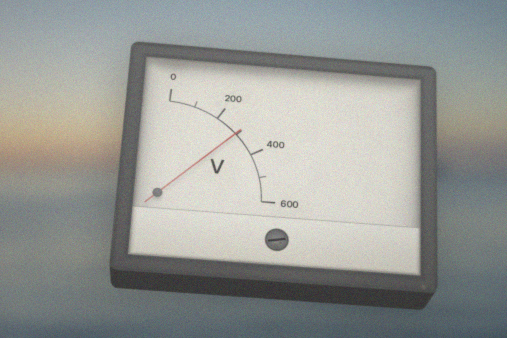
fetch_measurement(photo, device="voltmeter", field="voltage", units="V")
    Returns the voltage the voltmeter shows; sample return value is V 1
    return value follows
V 300
